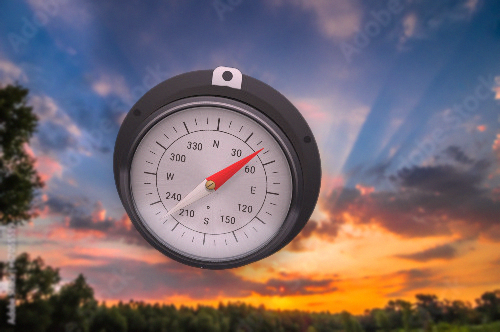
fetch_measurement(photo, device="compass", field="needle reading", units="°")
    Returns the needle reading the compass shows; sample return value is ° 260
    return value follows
° 45
